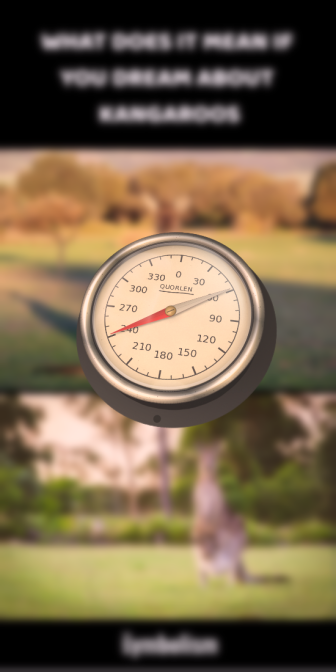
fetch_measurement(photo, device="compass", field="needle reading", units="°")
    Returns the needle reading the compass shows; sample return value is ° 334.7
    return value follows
° 240
